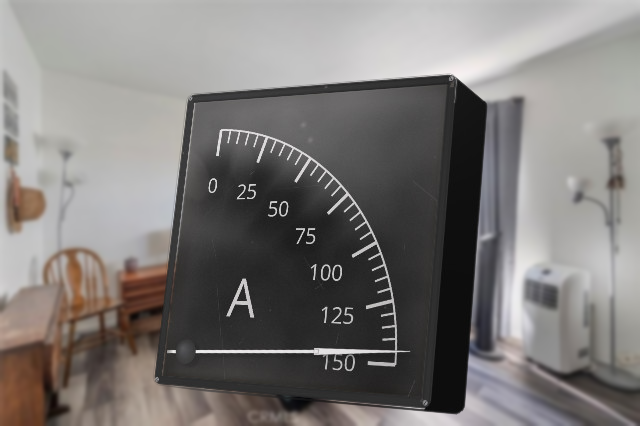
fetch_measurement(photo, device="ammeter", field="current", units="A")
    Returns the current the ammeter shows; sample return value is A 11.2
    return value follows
A 145
